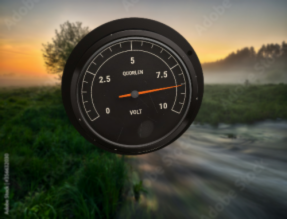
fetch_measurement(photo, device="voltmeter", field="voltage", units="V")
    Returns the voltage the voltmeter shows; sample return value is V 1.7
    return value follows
V 8.5
